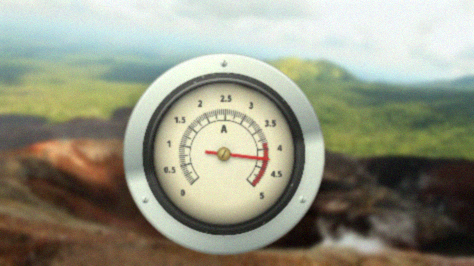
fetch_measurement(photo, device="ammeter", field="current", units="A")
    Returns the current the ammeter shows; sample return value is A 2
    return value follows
A 4.25
